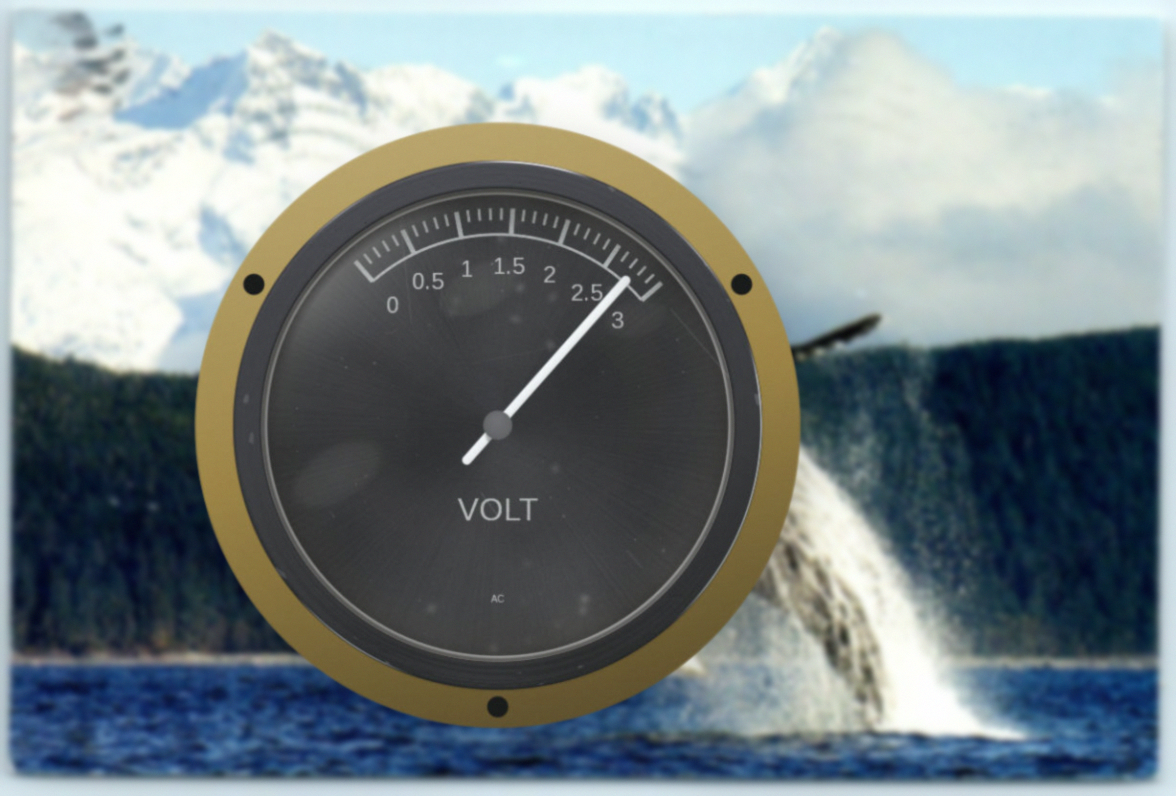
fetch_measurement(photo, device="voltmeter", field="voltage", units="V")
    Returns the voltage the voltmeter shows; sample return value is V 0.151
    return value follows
V 2.75
